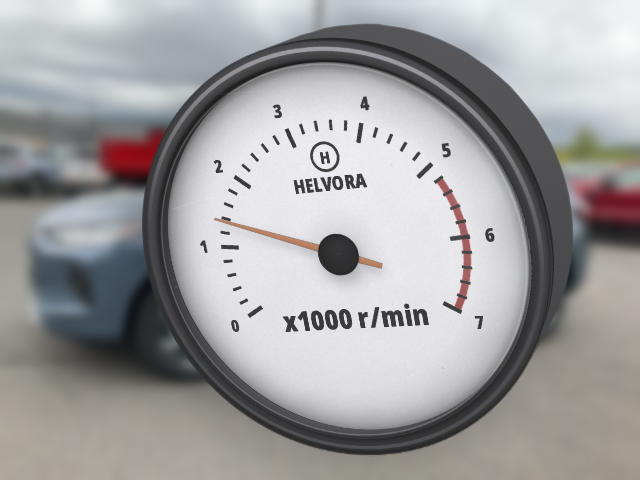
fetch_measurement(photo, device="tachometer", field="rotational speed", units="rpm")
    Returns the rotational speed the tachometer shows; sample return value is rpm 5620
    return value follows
rpm 1400
